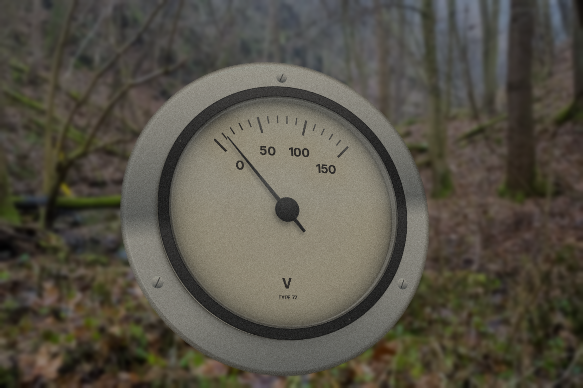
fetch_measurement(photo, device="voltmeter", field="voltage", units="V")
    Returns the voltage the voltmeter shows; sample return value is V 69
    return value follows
V 10
